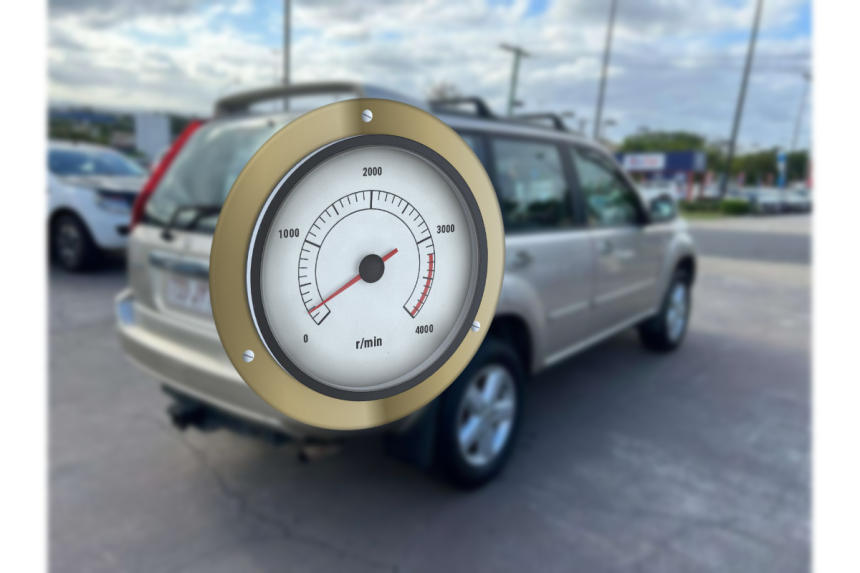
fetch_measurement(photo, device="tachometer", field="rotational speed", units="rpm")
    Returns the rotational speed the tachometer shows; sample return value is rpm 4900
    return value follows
rpm 200
